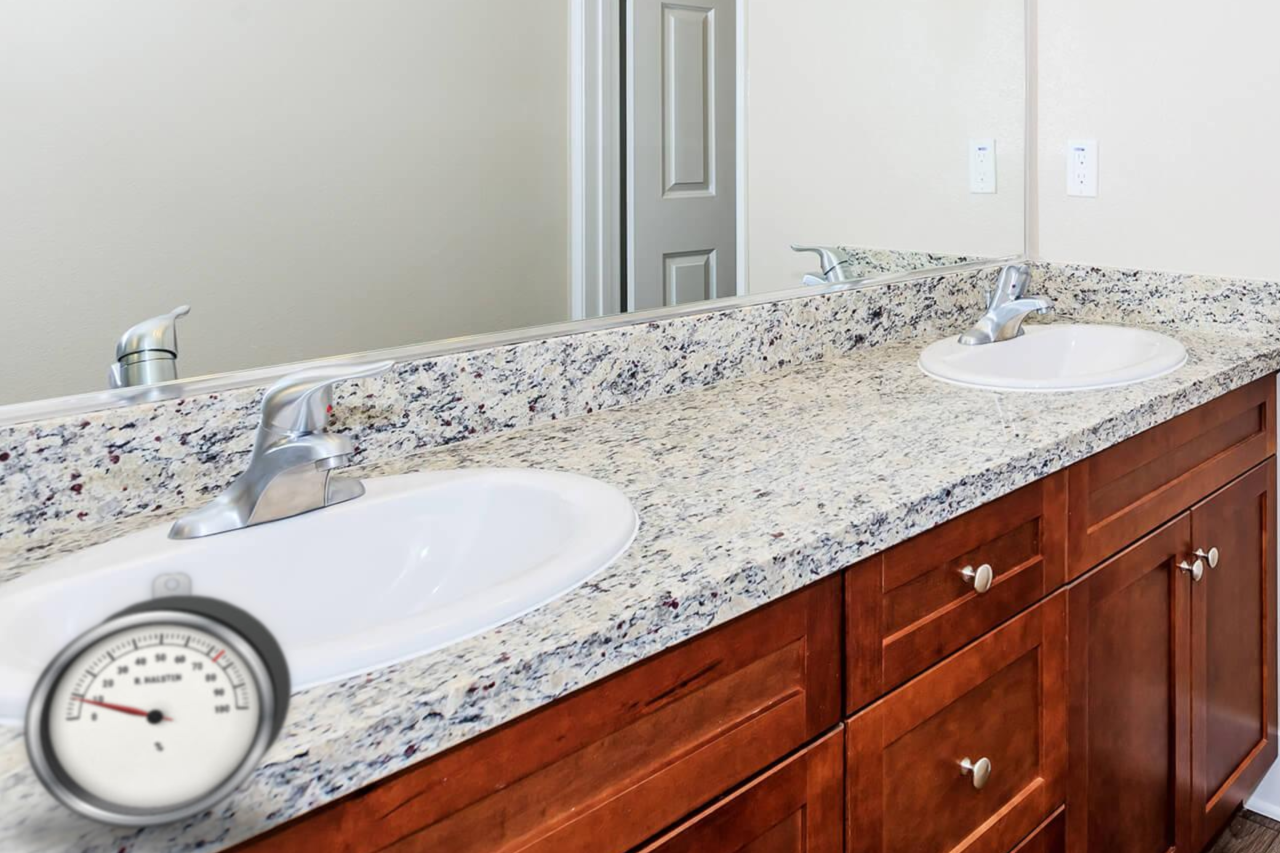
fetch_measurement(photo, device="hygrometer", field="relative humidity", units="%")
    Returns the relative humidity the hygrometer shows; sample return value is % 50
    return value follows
% 10
